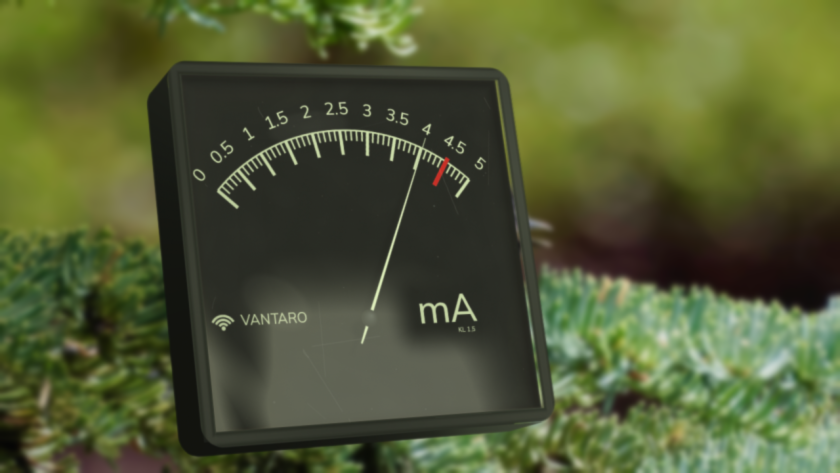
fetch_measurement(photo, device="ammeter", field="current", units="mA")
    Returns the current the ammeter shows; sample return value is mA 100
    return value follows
mA 4
